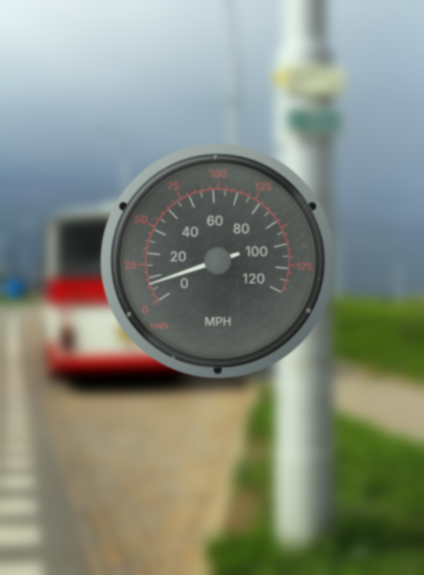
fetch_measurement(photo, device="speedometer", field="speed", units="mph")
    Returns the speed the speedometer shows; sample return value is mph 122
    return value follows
mph 7.5
